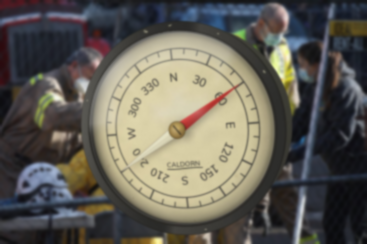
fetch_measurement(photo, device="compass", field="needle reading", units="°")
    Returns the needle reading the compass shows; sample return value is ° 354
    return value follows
° 60
